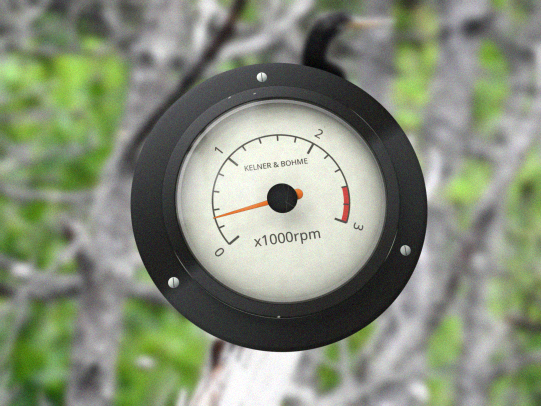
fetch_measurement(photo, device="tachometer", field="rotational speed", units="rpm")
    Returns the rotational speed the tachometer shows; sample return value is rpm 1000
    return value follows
rpm 300
